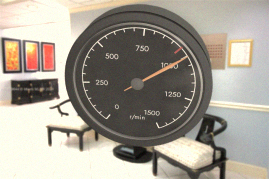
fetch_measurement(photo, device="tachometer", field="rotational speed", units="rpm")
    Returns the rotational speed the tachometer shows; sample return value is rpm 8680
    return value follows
rpm 1000
